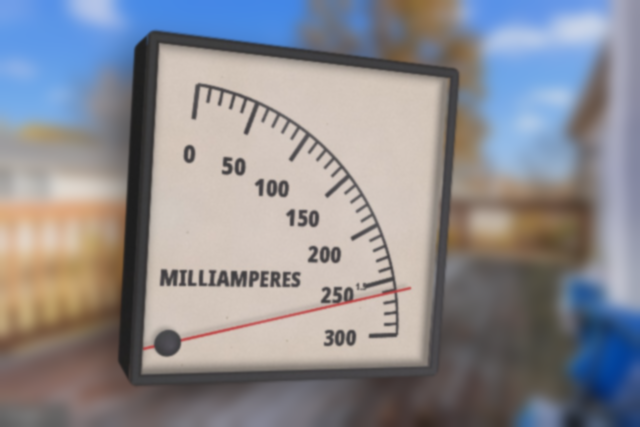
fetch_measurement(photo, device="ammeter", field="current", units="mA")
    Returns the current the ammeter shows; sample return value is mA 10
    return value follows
mA 260
